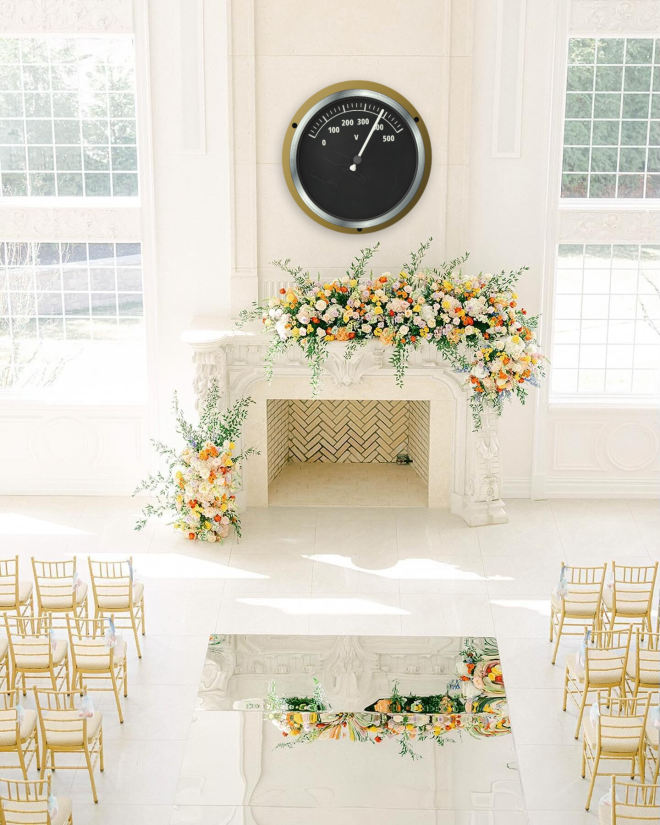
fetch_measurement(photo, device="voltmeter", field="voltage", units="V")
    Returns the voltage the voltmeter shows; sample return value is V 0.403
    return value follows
V 380
